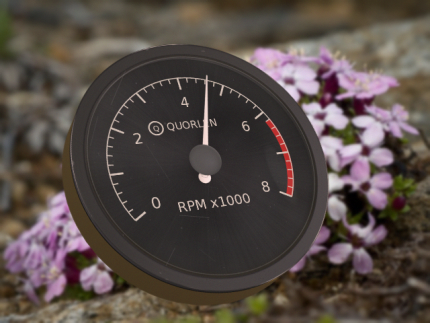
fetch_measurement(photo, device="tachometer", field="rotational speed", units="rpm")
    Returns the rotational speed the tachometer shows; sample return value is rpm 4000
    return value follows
rpm 4600
